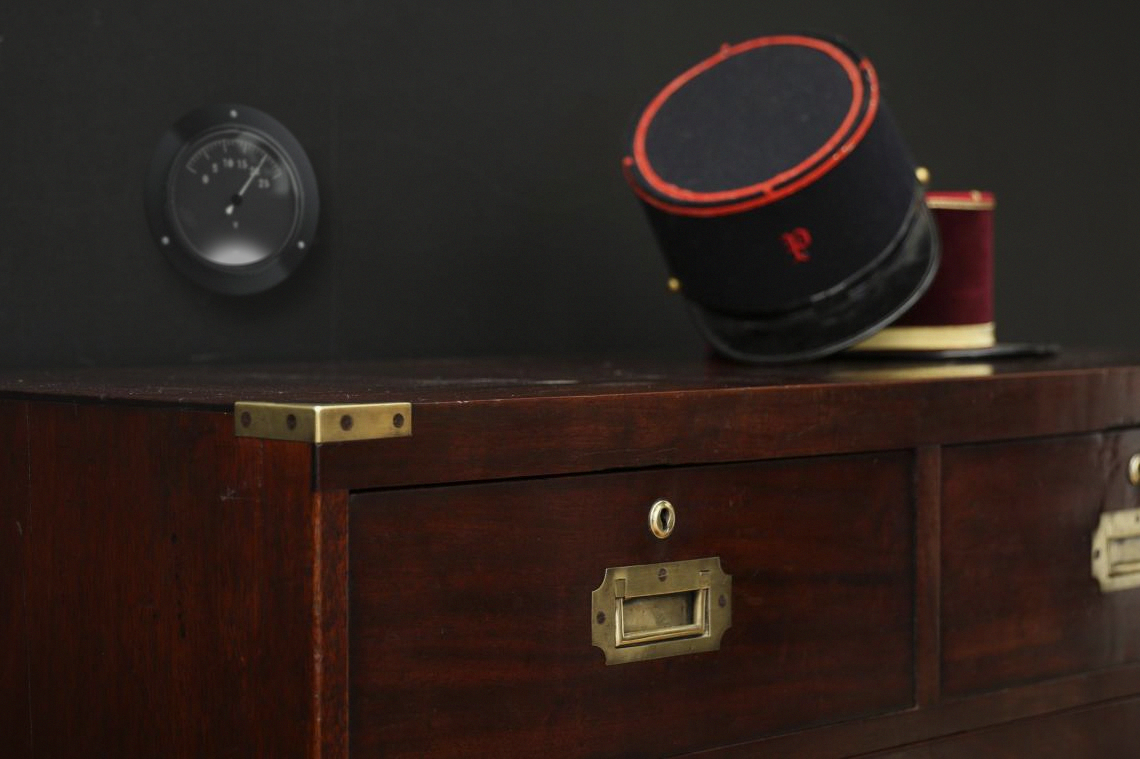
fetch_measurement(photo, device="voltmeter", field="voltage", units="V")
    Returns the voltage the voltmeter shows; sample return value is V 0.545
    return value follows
V 20
